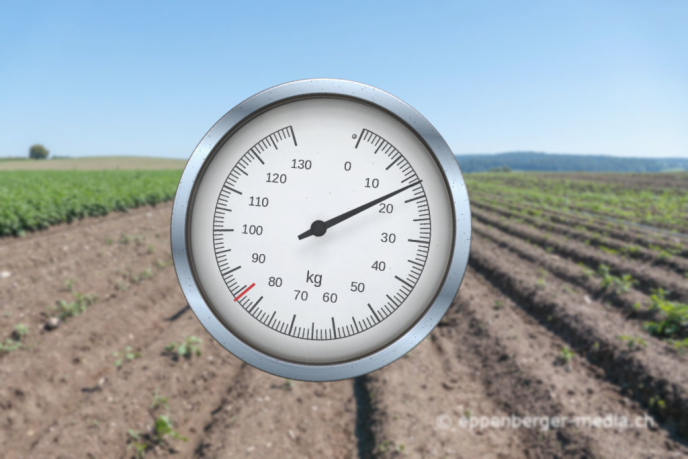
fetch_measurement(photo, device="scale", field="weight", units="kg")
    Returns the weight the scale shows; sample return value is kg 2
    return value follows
kg 17
